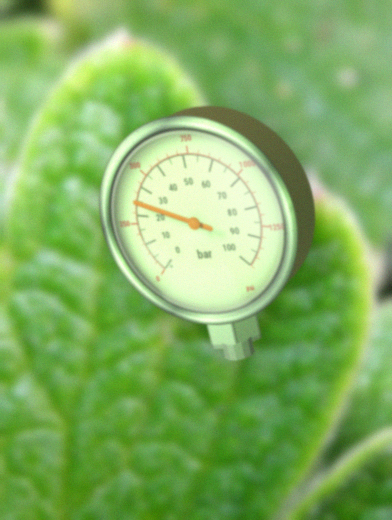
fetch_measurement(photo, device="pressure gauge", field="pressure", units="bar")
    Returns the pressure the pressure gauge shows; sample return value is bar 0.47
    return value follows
bar 25
